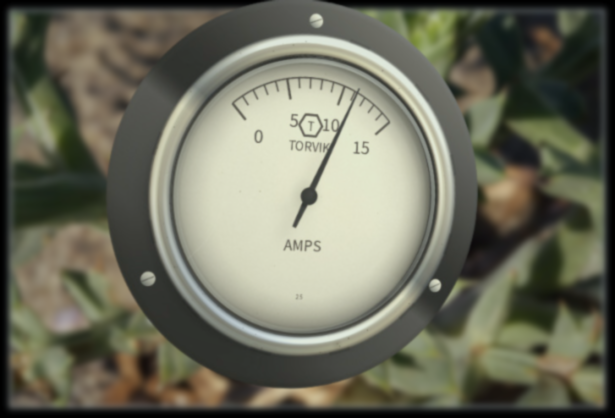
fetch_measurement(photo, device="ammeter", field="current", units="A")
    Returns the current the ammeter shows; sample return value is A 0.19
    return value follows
A 11
